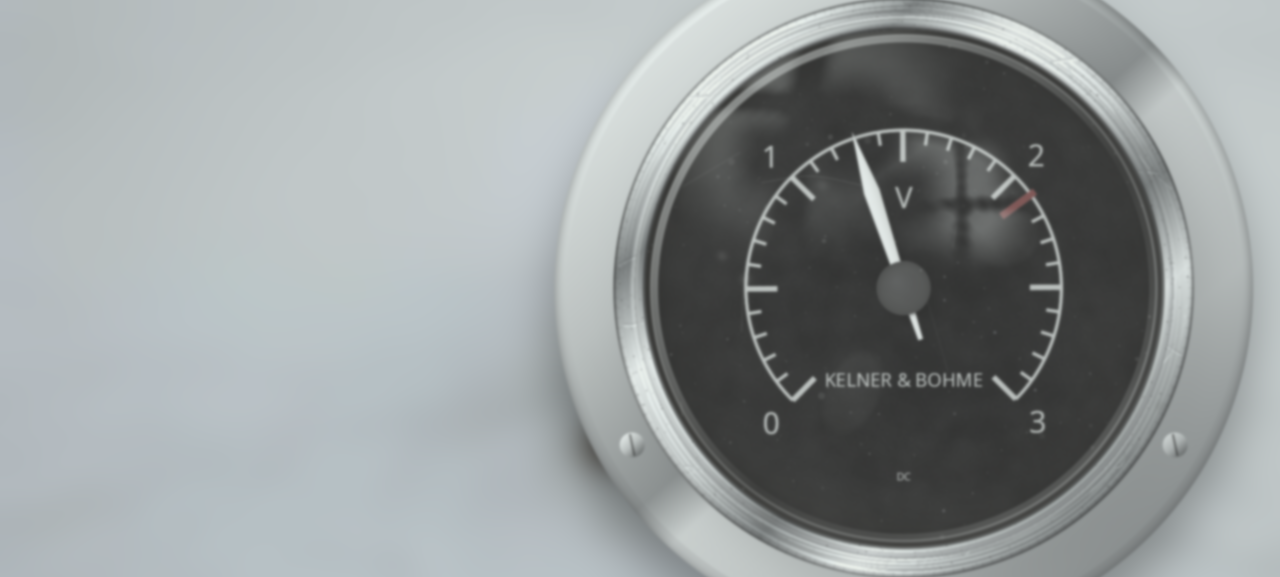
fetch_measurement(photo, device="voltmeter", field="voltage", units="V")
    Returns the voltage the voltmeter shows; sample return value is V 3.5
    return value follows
V 1.3
